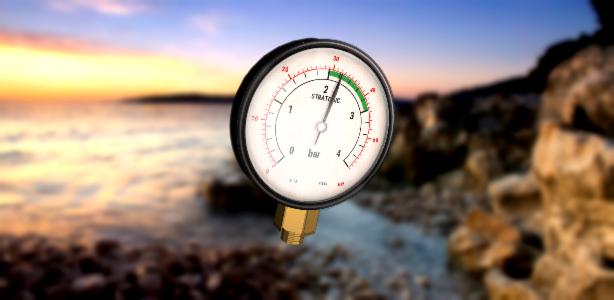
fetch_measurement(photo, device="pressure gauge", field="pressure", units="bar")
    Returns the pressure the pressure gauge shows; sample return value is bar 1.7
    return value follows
bar 2.2
